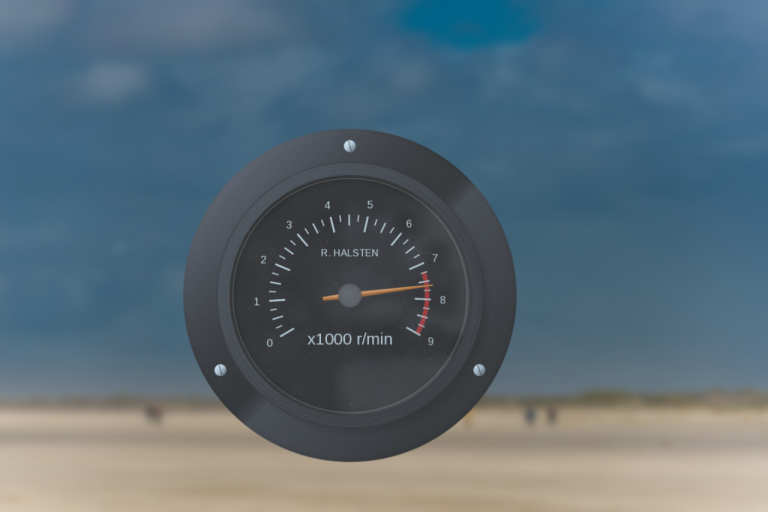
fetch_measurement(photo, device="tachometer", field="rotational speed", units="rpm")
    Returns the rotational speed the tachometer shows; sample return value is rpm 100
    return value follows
rpm 7625
